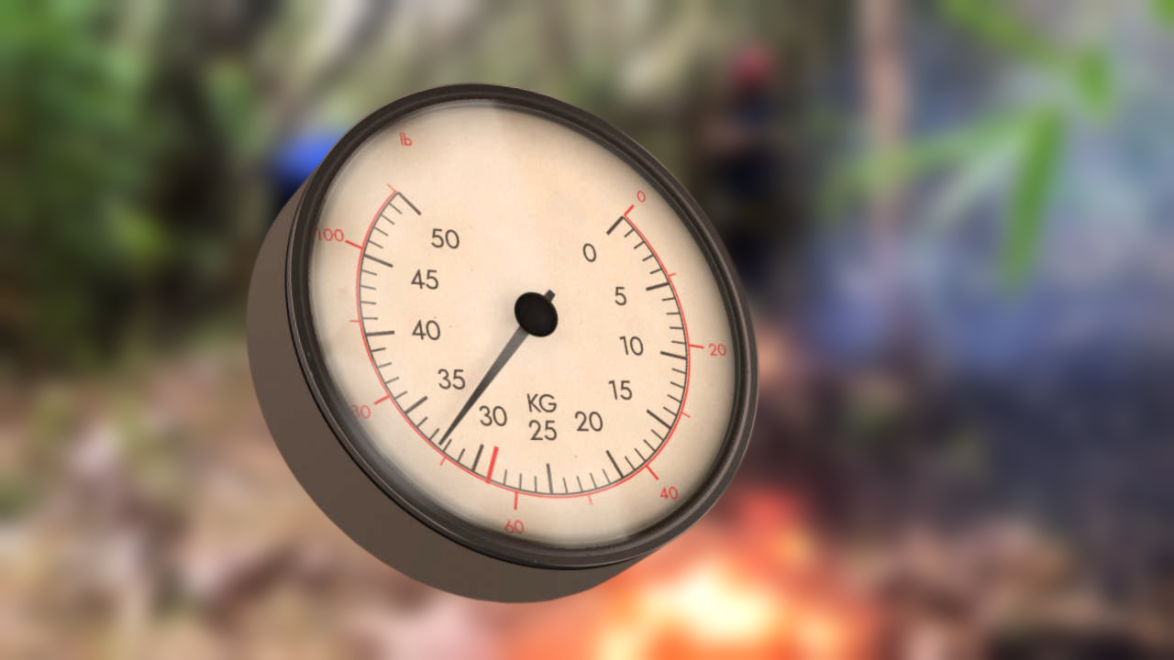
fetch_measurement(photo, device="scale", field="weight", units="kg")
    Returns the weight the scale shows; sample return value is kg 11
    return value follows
kg 32.5
